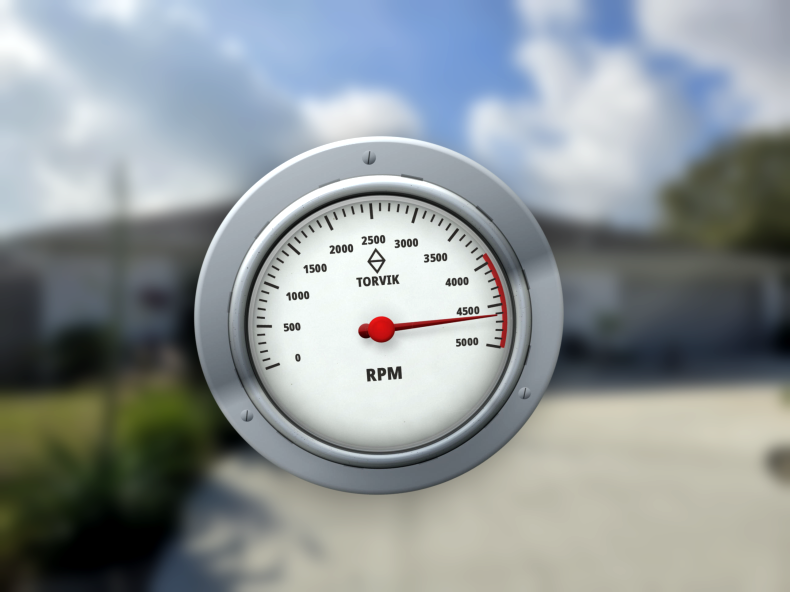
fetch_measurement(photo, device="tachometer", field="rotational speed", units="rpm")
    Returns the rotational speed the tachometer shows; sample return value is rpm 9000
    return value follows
rpm 4600
